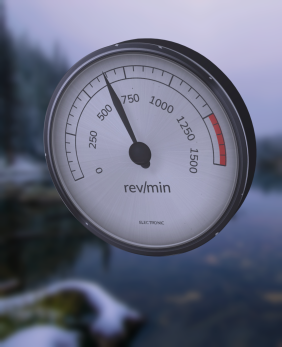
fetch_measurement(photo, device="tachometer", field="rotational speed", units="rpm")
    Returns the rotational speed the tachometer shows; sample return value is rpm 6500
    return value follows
rpm 650
